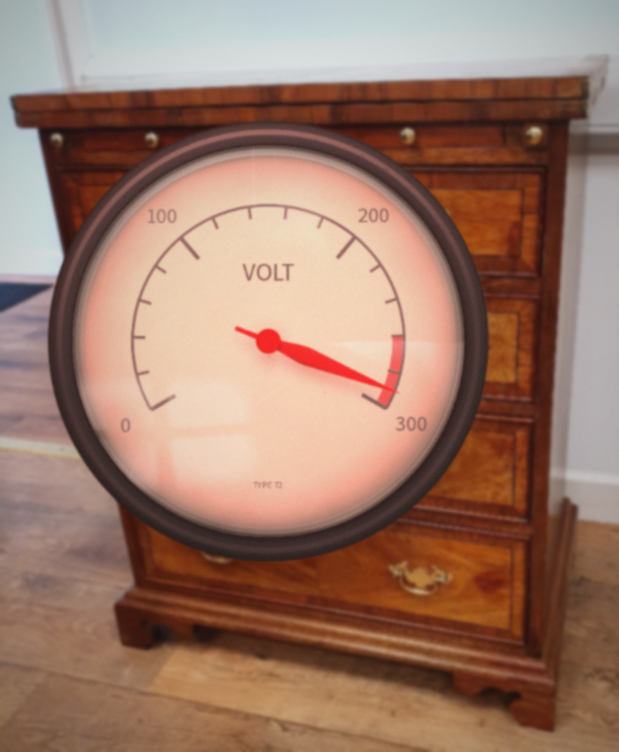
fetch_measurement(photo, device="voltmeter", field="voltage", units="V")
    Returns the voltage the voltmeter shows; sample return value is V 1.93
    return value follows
V 290
